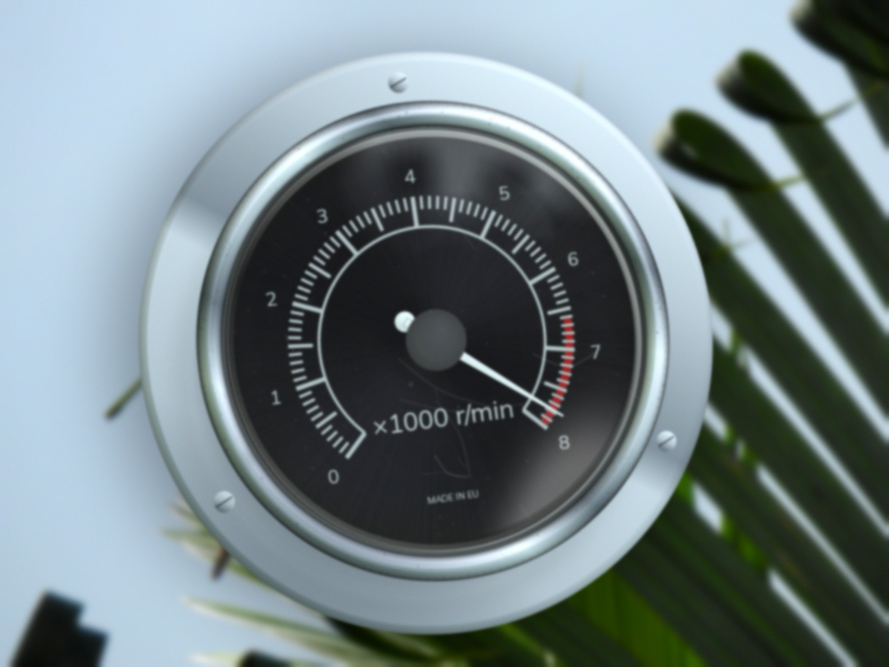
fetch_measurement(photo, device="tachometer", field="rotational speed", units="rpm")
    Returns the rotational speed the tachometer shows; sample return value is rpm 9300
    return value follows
rpm 7800
